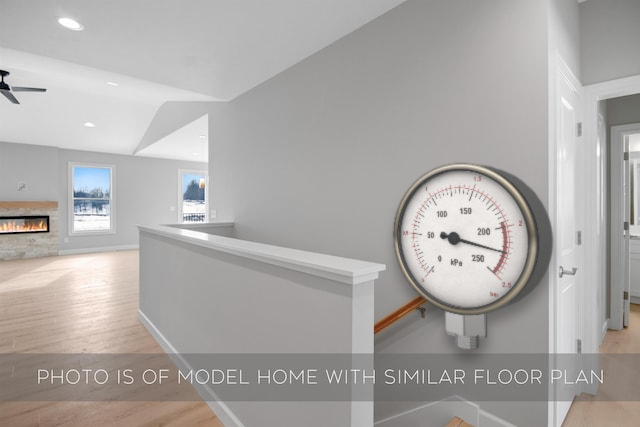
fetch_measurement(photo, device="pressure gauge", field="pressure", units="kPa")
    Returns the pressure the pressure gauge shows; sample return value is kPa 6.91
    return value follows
kPa 225
